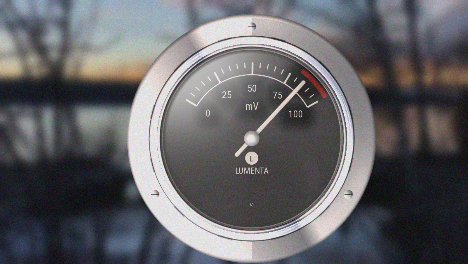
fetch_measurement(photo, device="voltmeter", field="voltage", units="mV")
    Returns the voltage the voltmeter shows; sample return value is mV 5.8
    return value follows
mV 85
